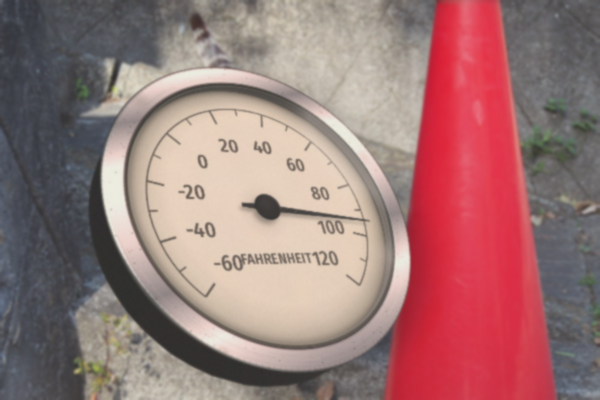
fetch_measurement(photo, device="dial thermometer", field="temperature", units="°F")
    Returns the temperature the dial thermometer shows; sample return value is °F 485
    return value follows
°F 95
